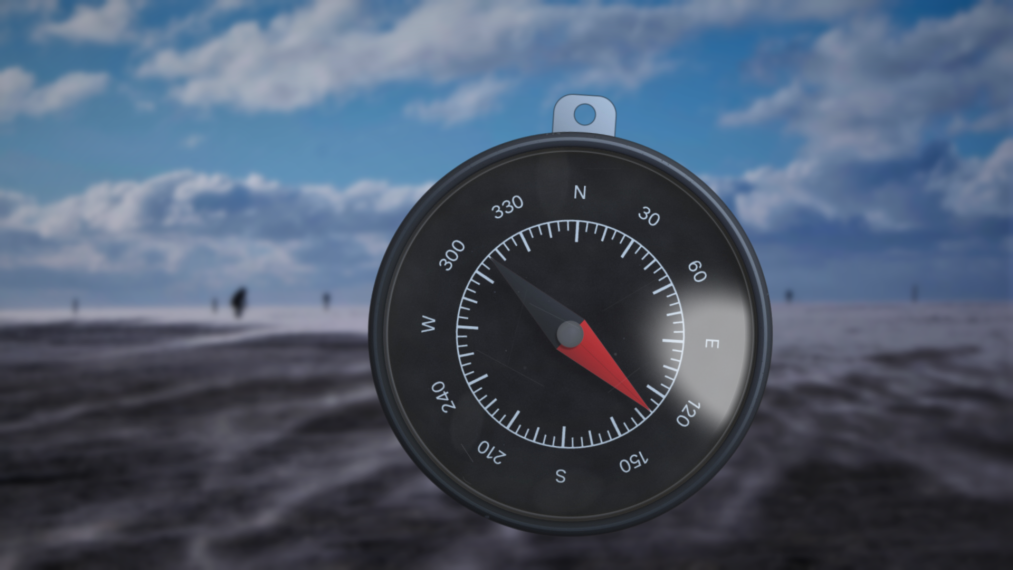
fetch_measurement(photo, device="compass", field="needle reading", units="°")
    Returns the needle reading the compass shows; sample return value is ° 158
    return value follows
° 130
